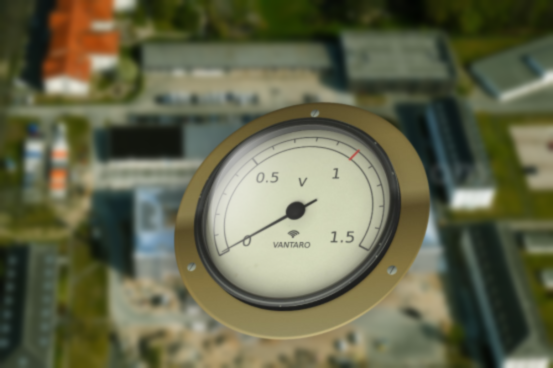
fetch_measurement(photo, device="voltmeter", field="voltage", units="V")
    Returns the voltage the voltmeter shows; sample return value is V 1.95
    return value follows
V 0
